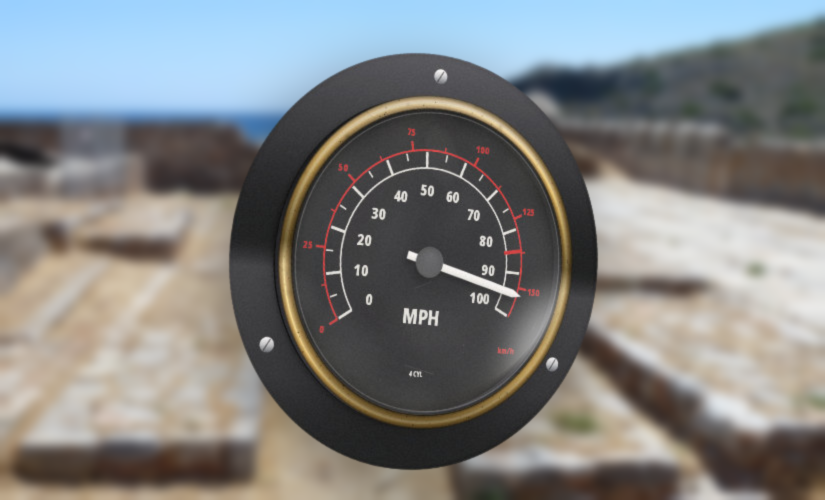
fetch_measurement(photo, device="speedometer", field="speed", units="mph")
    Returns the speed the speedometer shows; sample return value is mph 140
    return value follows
mph 95
